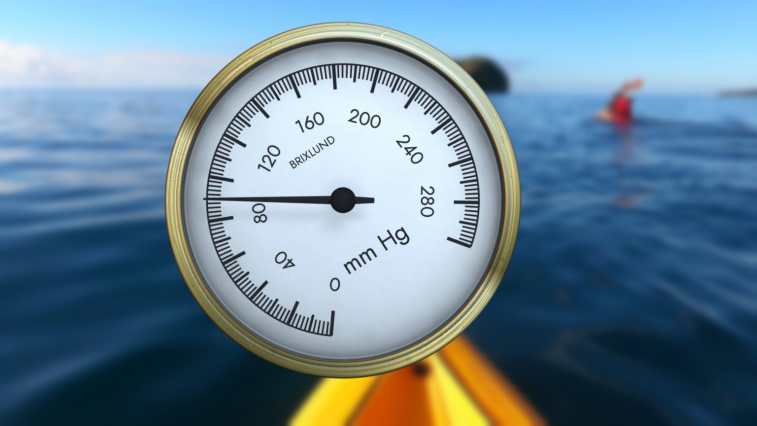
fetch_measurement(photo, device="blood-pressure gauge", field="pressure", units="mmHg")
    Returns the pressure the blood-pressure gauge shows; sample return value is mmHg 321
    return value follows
mmHg 90
